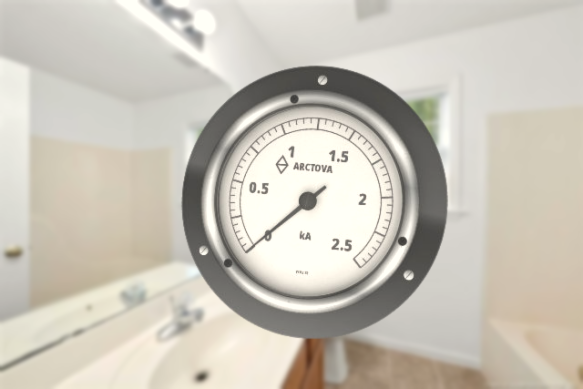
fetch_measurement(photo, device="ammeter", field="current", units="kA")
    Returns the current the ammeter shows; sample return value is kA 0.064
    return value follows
kA 0
